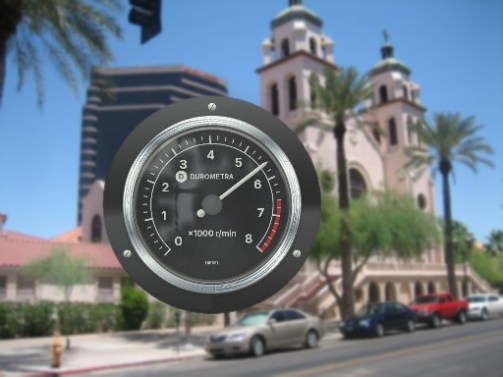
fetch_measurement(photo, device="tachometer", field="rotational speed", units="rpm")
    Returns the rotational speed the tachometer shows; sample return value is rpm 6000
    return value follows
rpm 5600
